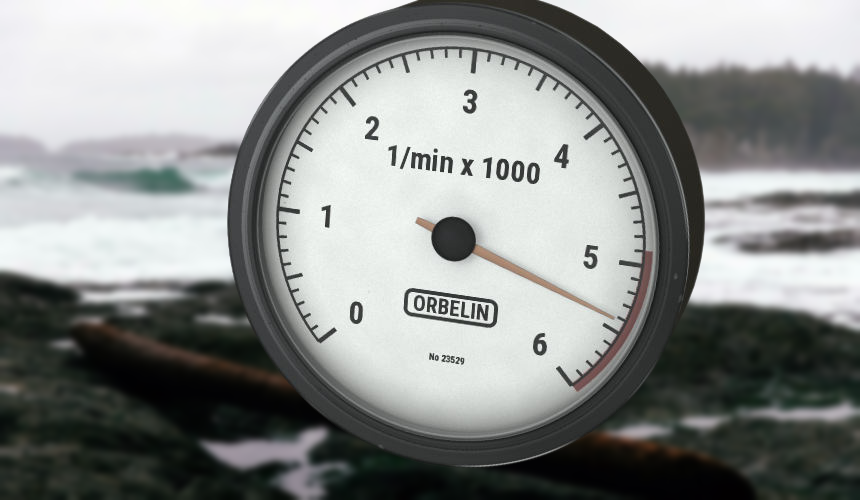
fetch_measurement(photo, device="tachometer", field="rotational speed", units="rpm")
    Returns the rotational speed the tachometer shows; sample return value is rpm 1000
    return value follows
rpm 5400
